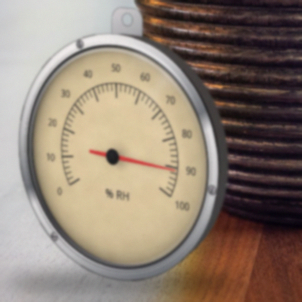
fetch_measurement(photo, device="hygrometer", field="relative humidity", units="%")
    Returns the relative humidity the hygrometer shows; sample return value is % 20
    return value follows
% 90
